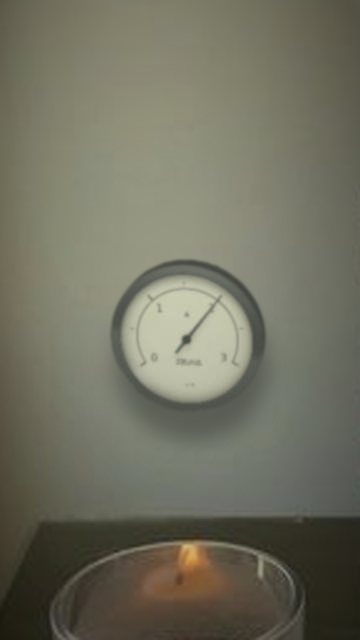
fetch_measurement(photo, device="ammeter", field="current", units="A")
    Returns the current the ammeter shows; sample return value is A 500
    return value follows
A 2
